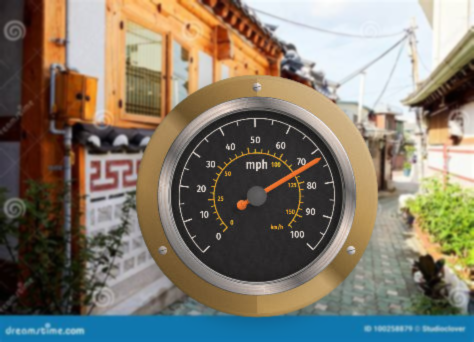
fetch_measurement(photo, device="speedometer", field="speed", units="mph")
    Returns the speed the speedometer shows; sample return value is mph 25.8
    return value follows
mph 72.5
